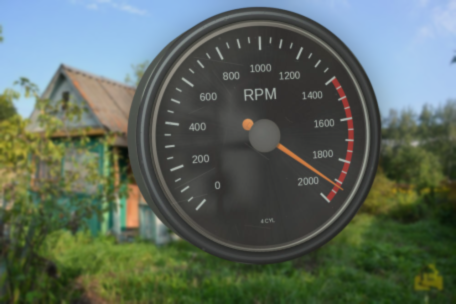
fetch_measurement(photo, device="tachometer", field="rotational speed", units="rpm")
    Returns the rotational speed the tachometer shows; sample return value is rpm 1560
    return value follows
rpm 1925
